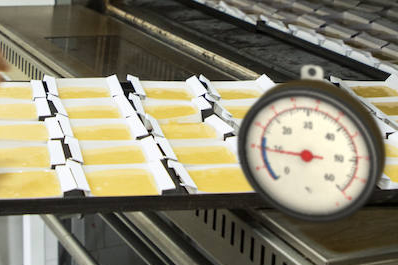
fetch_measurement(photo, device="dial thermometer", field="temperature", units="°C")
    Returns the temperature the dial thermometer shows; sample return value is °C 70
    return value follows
°C 10
